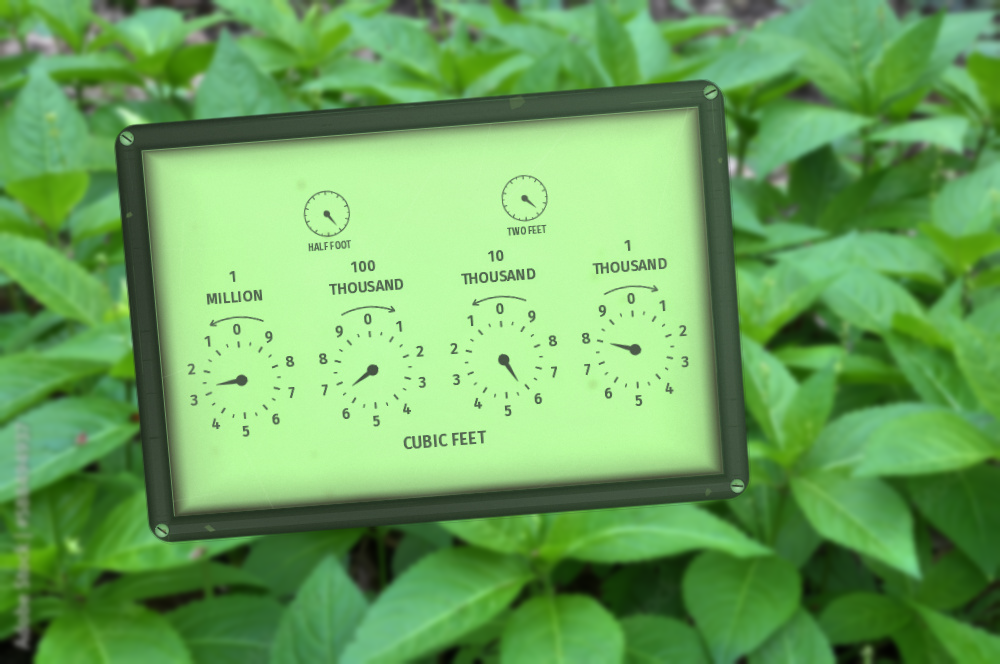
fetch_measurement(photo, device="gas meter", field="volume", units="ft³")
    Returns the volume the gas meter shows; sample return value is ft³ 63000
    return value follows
ft³ 265800
